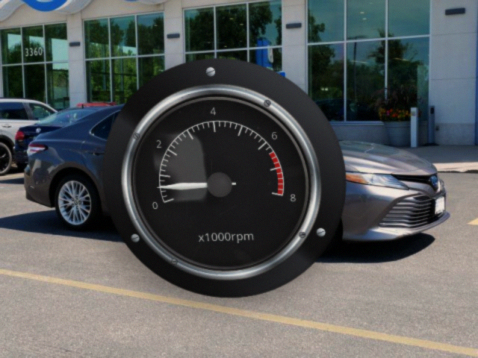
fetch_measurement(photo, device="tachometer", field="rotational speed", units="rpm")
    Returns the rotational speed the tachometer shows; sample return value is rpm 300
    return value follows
rpm 600
